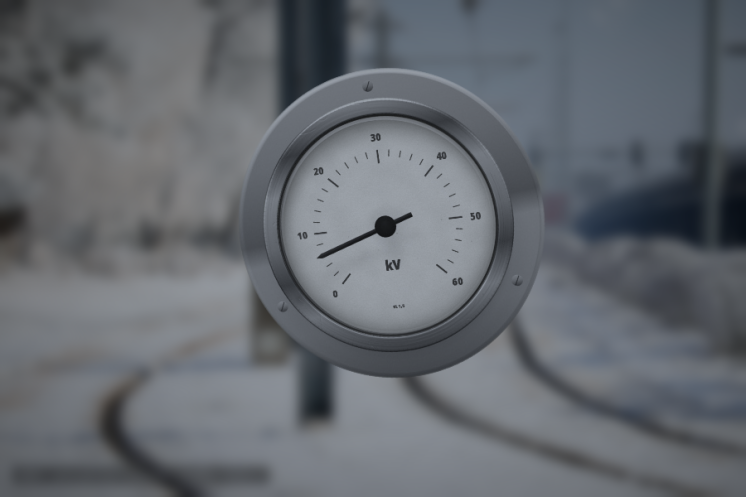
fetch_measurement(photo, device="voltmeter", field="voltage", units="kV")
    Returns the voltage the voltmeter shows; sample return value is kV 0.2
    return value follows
kV 6
